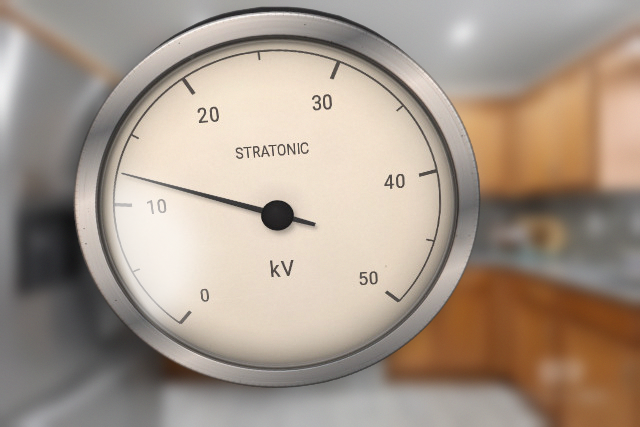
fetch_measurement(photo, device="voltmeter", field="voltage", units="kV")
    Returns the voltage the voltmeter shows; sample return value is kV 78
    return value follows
kV 12.5
